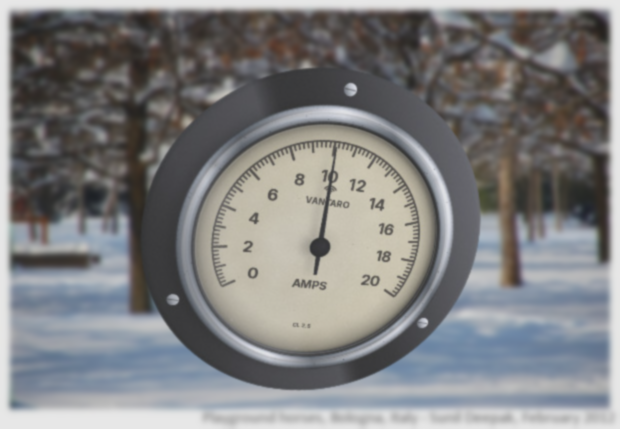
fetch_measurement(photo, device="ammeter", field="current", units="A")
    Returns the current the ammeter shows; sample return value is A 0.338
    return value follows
A 10
